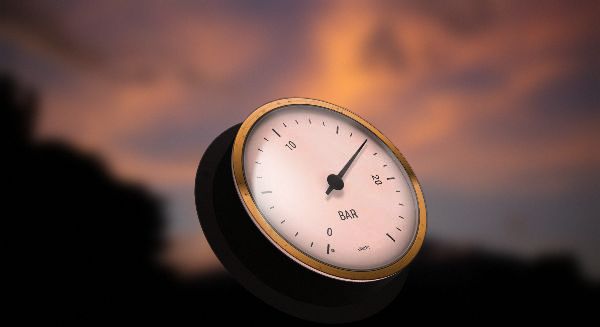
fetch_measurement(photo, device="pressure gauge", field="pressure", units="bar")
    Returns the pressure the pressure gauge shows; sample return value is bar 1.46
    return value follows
bar 17
